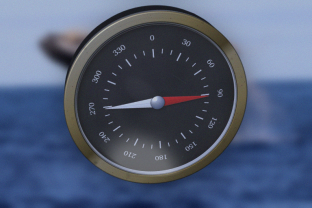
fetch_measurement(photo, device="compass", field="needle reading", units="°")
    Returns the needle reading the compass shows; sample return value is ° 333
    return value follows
° 90
